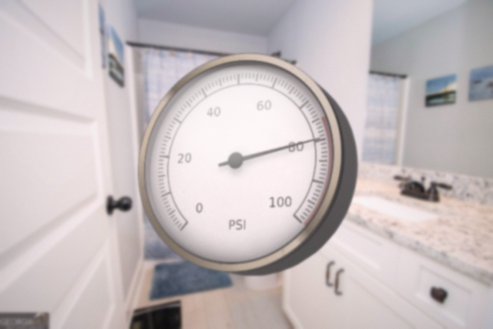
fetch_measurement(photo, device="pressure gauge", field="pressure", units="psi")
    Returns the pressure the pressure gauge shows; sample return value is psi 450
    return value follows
psi 80
